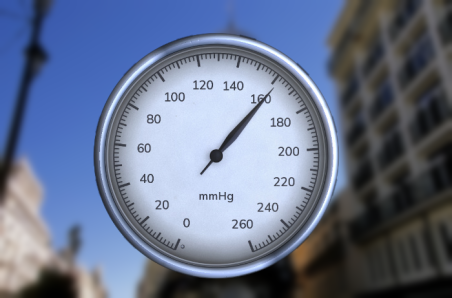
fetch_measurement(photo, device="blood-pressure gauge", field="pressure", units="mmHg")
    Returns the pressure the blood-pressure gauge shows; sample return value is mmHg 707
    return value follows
mmHg 162
